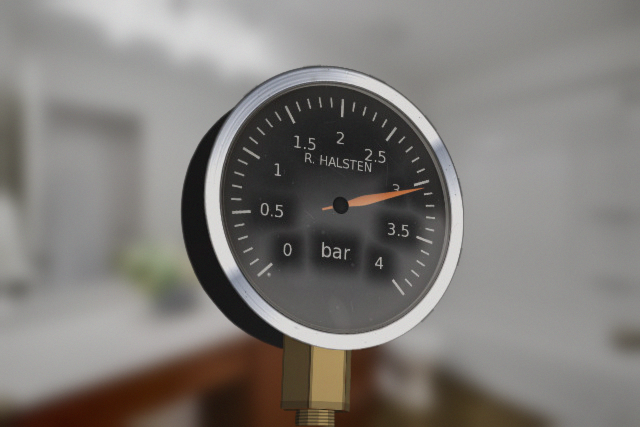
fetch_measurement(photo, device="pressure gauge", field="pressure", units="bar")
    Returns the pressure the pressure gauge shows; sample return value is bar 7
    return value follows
bar 3.05
